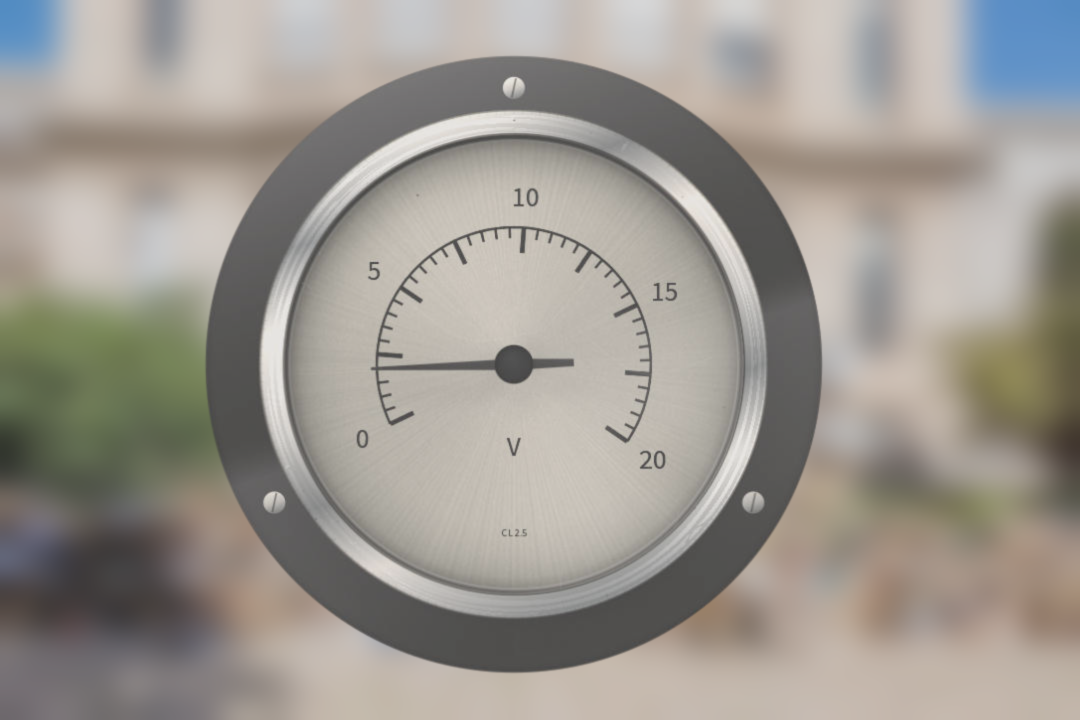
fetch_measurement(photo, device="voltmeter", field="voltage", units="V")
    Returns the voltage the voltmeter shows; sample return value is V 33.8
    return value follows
V 2
